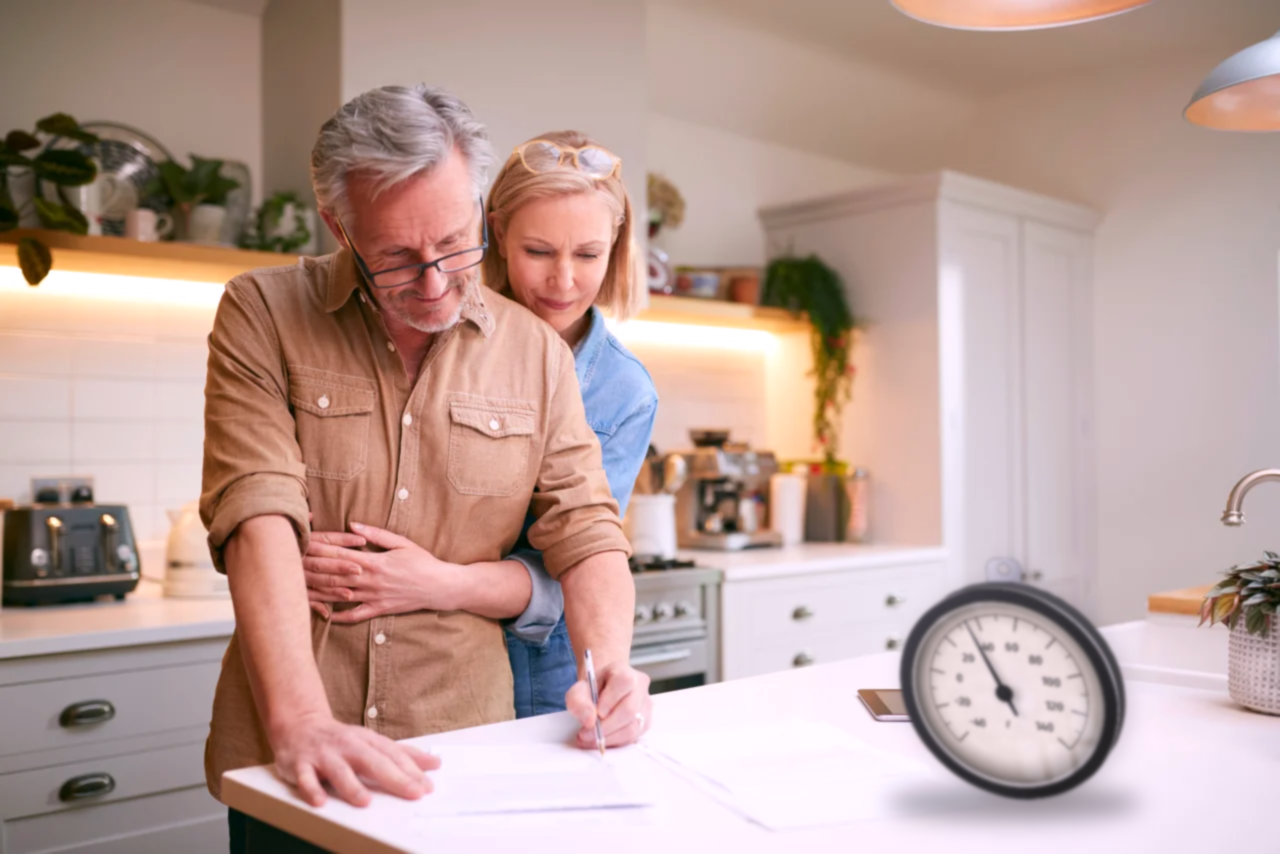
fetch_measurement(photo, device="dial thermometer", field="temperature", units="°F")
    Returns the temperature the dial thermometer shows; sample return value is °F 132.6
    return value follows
°F 35
